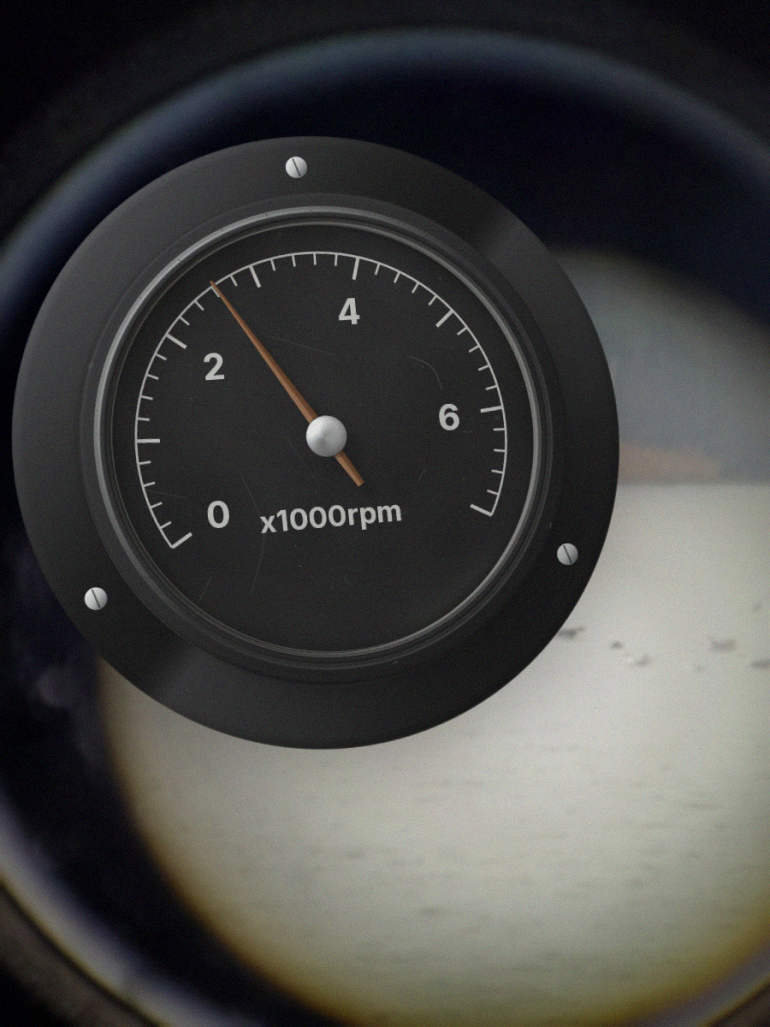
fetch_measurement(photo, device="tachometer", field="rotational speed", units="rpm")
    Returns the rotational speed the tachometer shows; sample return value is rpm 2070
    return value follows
rpm 2600
